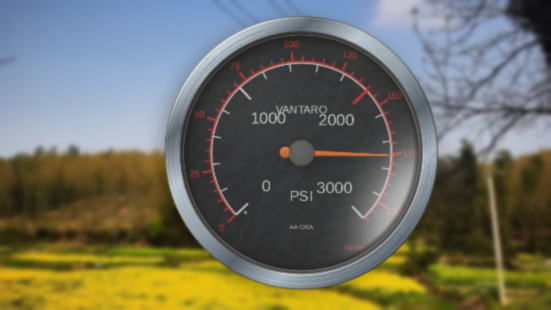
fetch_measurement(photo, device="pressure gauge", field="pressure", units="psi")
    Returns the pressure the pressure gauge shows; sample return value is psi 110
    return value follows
psi 2500
